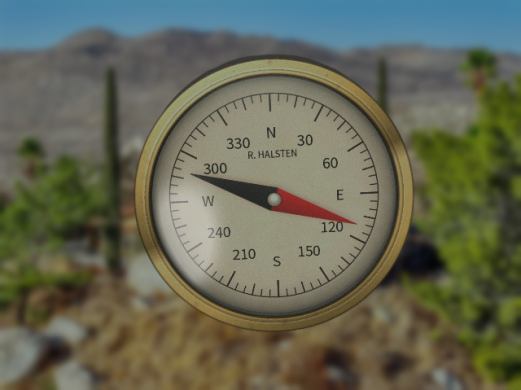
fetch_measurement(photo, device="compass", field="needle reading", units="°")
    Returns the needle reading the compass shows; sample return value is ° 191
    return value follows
° 110
